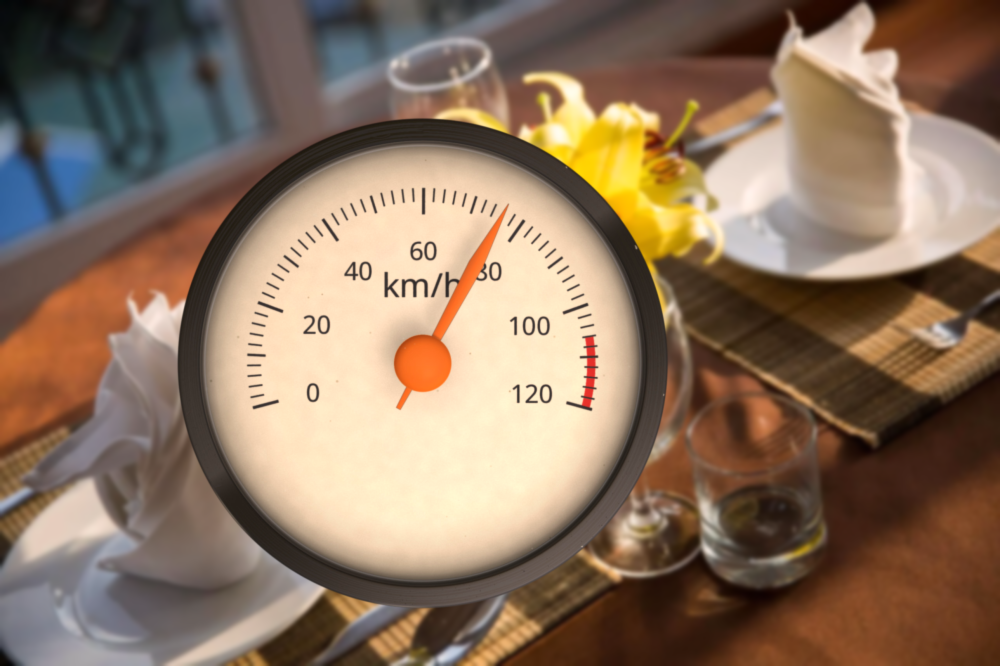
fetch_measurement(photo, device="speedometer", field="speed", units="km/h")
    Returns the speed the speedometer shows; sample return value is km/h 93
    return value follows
km/h 76
